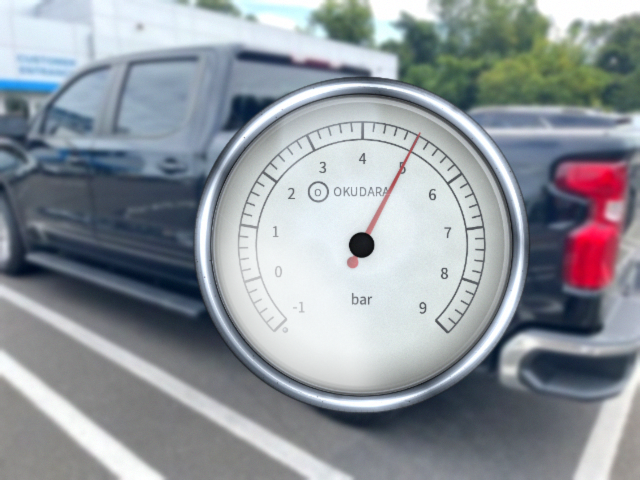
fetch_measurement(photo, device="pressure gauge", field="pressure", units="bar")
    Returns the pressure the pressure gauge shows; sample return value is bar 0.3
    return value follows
bar 5
